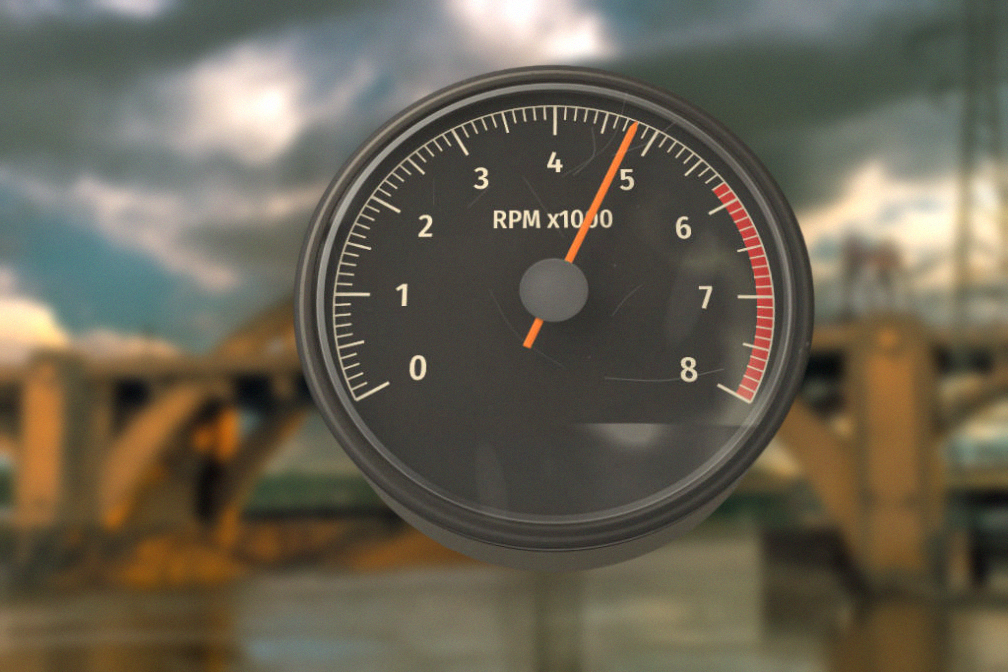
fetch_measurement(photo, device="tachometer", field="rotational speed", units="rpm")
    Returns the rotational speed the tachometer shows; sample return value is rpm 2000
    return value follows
rpm 4800
